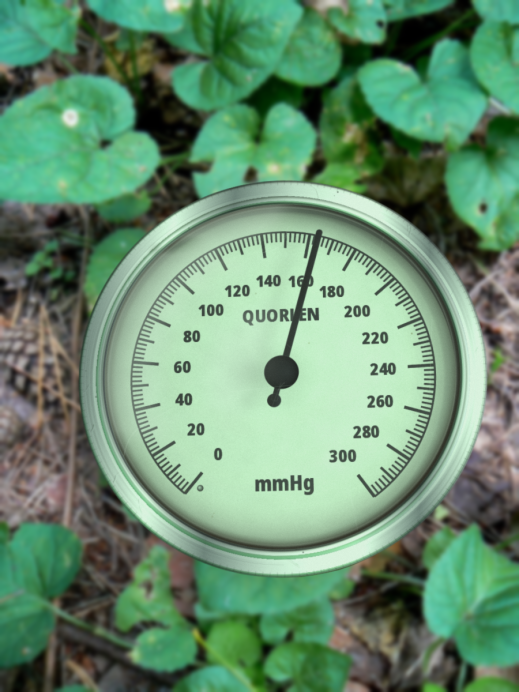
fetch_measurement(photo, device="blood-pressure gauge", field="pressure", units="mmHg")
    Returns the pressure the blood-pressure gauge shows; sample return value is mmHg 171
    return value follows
mmHg 164
